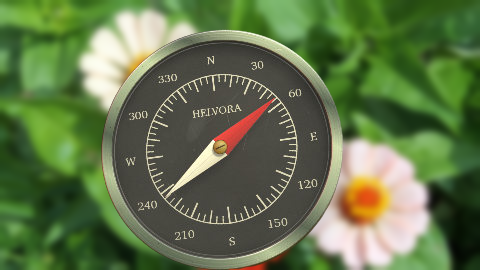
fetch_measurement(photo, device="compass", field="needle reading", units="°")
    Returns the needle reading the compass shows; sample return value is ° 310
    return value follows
° 55
